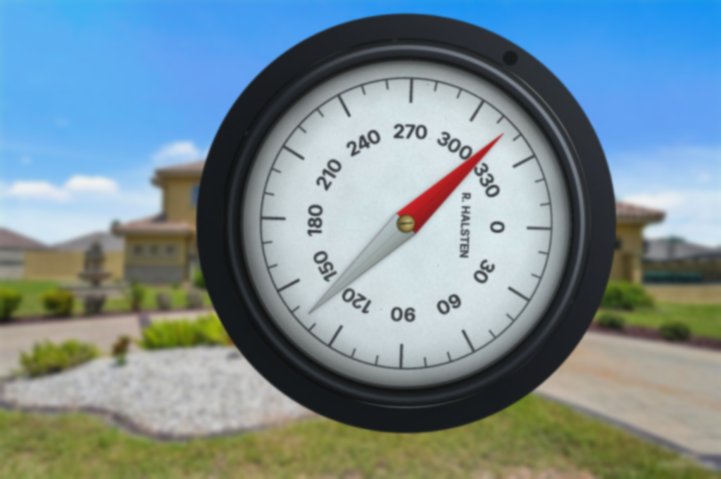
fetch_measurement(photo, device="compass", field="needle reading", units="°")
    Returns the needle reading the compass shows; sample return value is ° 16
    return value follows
° 315
